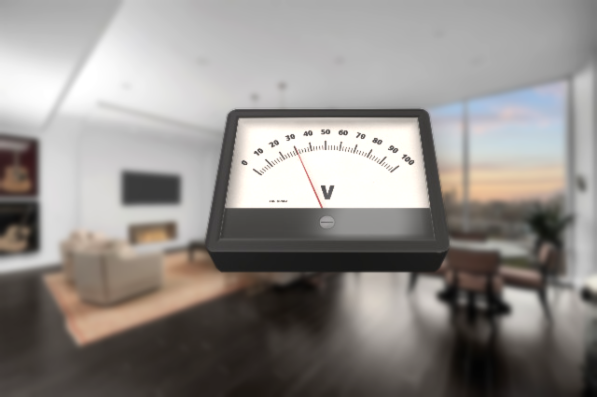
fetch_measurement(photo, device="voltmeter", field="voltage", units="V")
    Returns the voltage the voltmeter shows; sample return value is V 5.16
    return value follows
V 30
